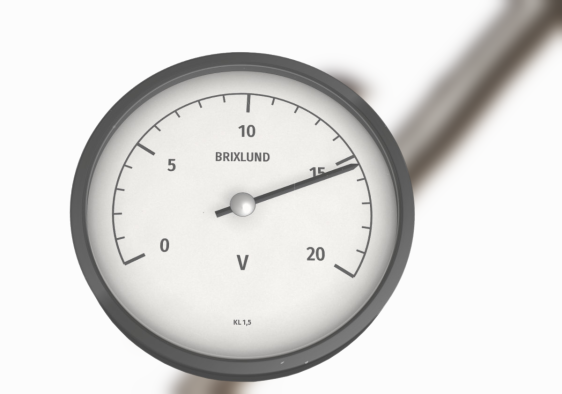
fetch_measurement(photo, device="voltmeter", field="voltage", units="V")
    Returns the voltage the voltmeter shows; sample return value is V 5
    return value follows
V 15.5
